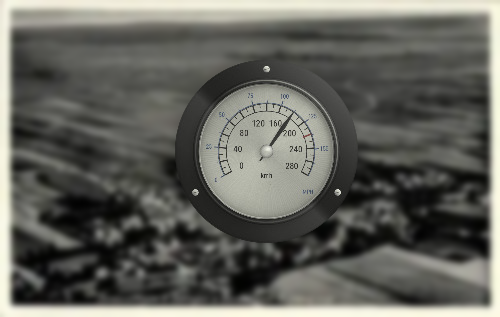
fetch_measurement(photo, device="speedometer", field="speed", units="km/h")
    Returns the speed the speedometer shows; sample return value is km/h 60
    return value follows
km/h 180
